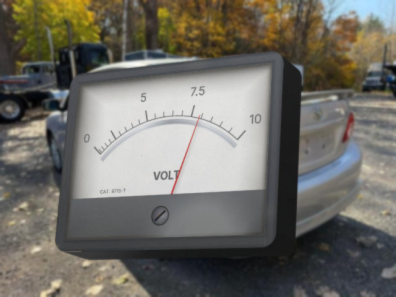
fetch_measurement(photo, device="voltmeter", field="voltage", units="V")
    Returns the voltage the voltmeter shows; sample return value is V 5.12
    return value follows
V 8
